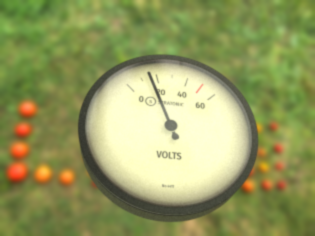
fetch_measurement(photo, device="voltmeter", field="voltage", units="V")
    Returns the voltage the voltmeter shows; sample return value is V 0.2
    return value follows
V 15
